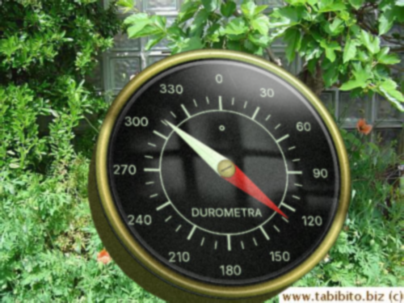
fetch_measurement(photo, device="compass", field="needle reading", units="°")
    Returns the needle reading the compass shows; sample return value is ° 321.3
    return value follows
° 130
